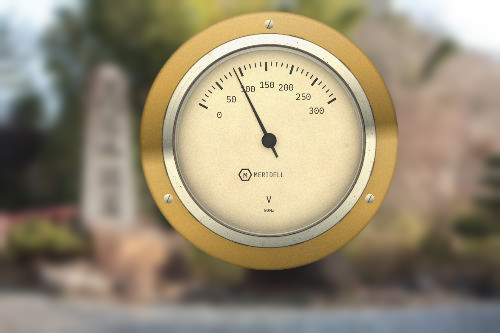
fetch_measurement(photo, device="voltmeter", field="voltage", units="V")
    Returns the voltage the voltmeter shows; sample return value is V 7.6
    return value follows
V 90
